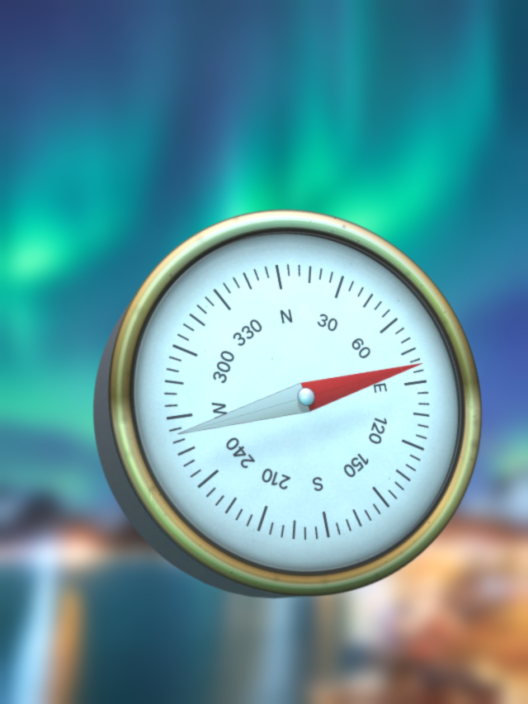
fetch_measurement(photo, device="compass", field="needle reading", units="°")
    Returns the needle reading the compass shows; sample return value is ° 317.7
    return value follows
° 82.5
